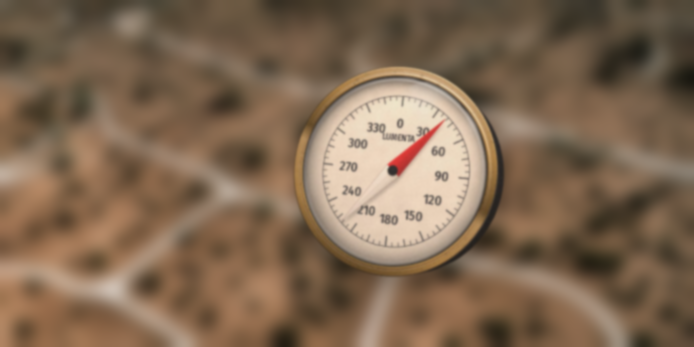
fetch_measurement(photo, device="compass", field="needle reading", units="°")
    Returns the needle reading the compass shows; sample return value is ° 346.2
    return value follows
° 40
